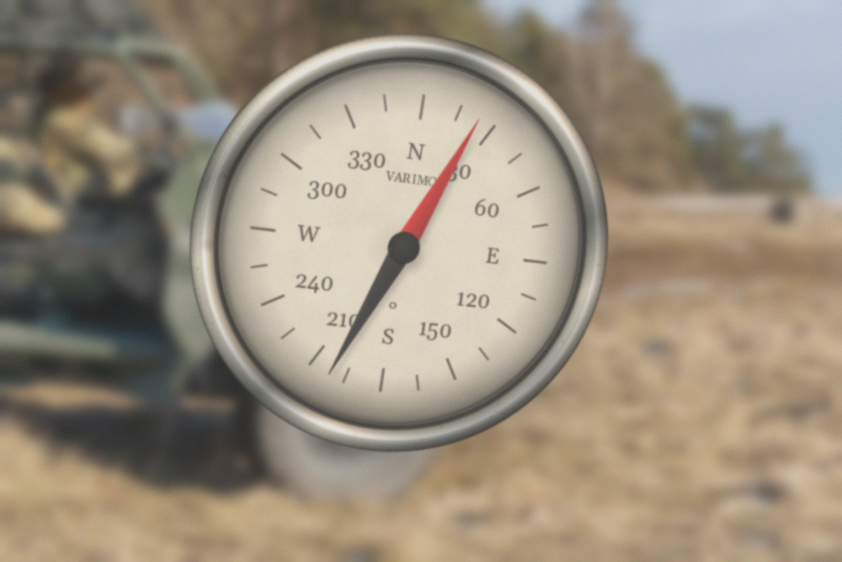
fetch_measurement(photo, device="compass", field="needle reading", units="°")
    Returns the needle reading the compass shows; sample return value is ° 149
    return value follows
° 22.5
